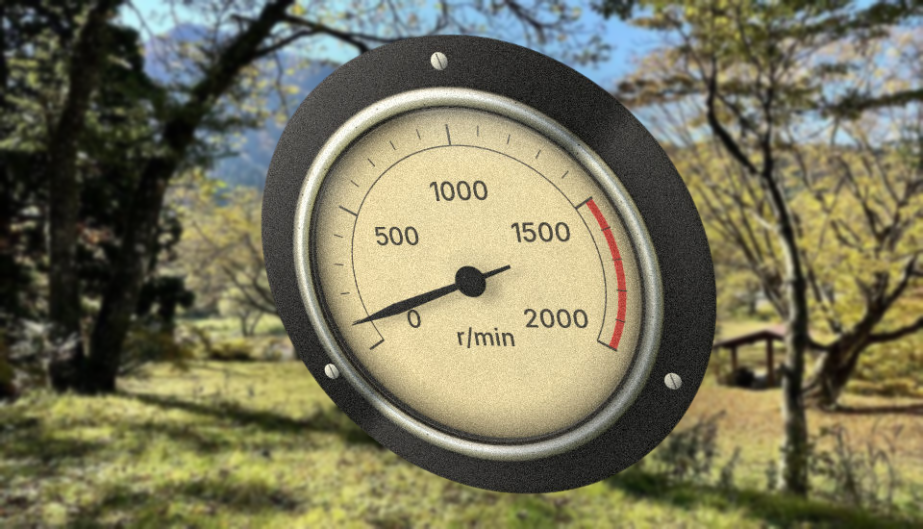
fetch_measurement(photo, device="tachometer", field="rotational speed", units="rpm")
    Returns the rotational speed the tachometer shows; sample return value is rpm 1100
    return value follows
rpm 100
